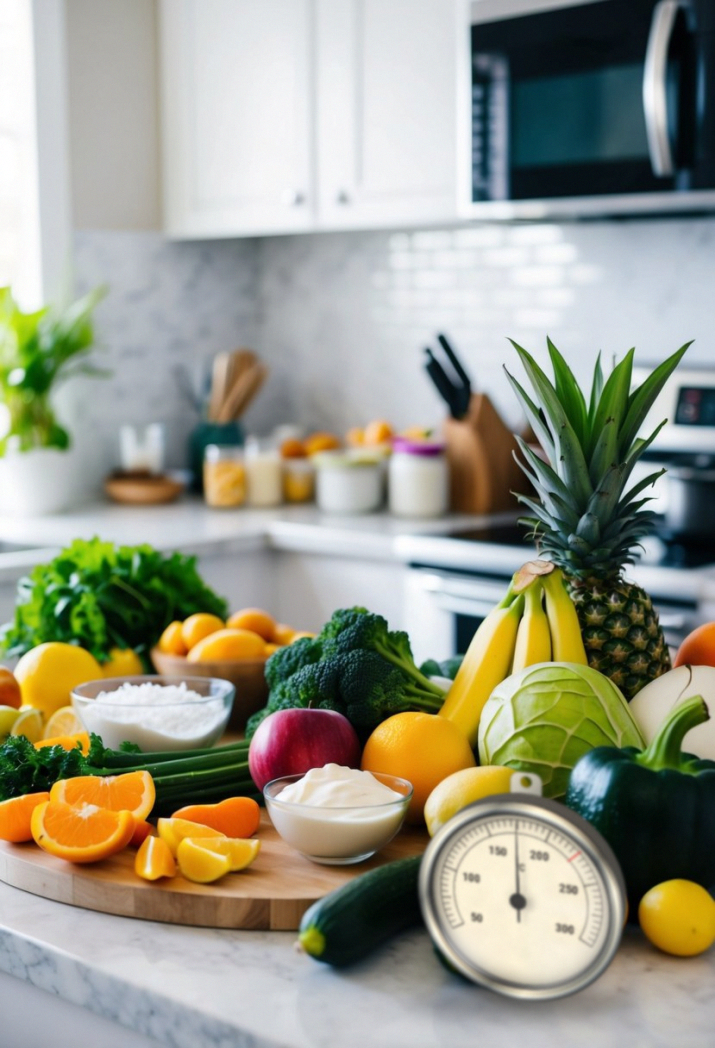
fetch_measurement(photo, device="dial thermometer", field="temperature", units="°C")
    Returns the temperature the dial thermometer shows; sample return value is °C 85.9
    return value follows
°C 175
